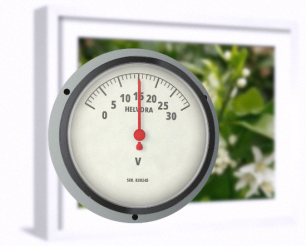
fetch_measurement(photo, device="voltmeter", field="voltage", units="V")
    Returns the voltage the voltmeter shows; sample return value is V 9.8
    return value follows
V 15
